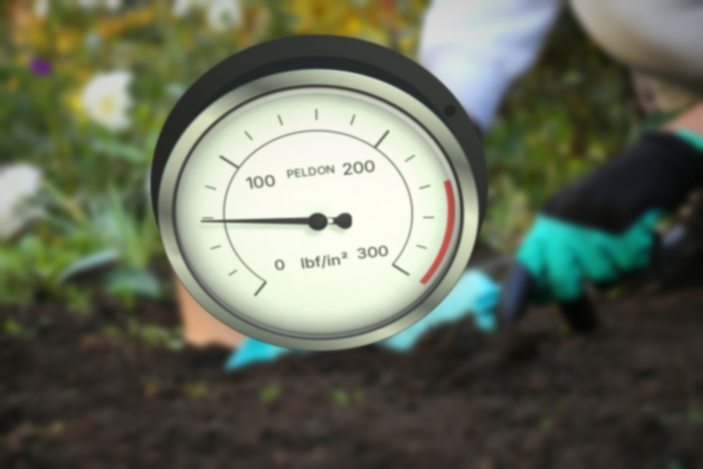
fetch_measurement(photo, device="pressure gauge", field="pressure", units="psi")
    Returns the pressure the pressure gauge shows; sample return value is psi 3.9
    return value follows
psi 60
